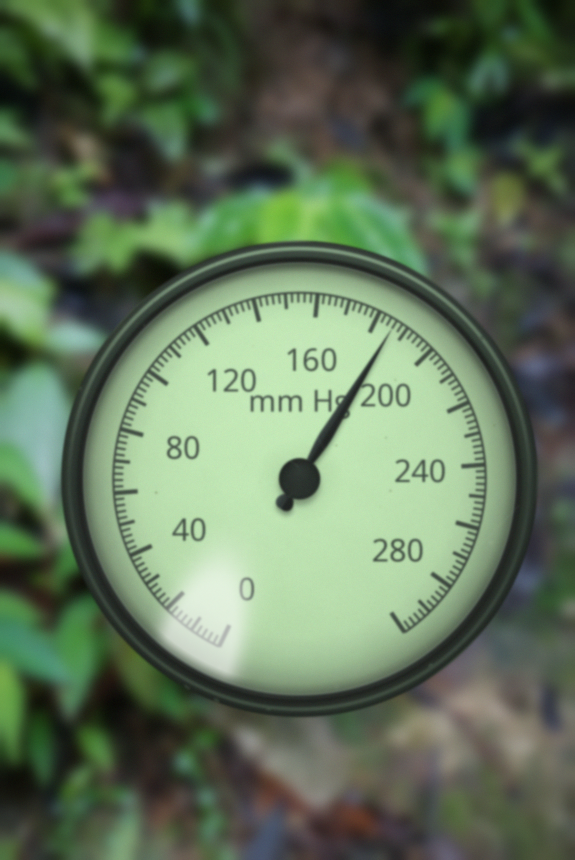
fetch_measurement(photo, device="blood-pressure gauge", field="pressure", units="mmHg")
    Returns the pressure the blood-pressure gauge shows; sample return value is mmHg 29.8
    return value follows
mmHg 186
